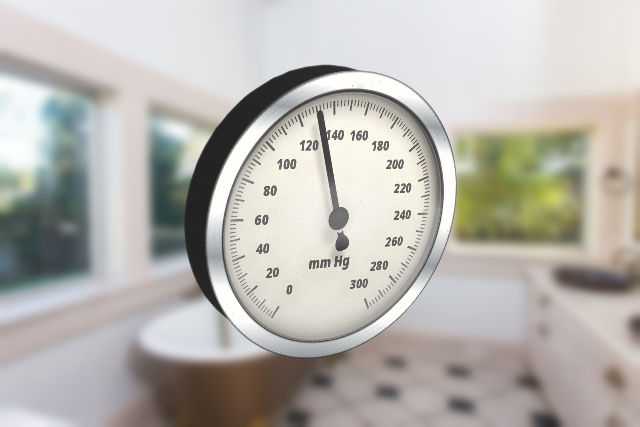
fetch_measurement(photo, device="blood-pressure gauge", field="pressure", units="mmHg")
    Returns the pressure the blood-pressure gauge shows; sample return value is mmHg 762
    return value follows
mmHg 130
